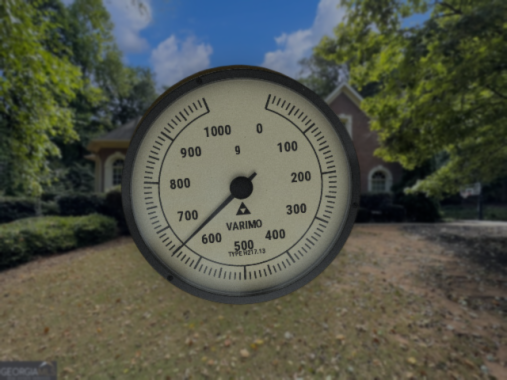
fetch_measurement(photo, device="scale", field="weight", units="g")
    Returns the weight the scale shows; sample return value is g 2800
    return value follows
g 650
